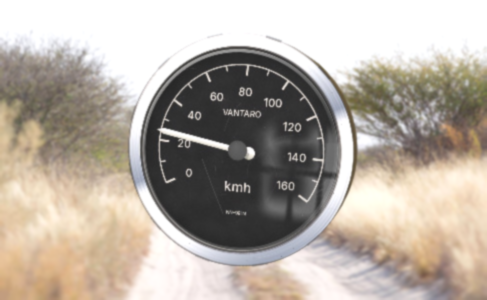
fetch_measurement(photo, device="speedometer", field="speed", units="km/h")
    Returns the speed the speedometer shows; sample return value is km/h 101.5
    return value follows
km/h 25
